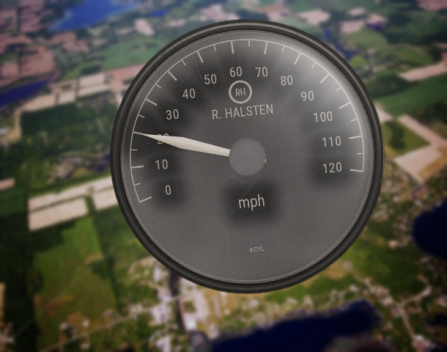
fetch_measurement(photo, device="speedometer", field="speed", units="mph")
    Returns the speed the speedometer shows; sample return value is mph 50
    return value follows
mph 20
